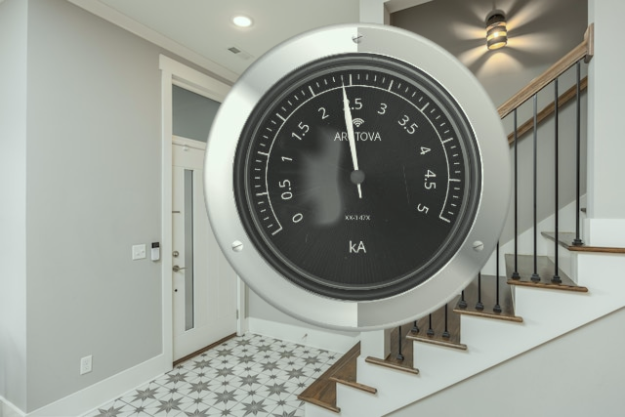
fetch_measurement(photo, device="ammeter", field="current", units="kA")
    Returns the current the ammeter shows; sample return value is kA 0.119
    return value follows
kA 2.4
